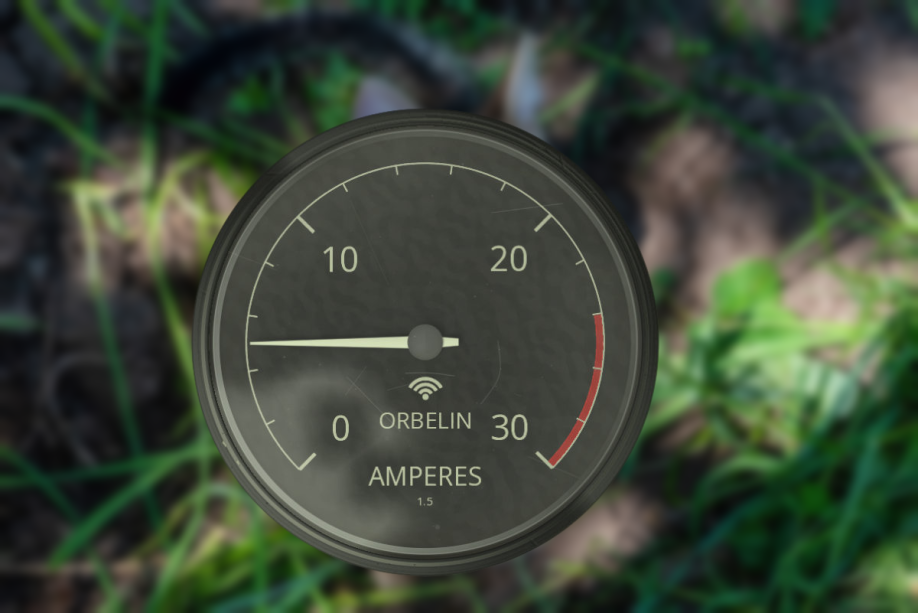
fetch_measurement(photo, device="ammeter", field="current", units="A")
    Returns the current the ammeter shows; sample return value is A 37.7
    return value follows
A 5
